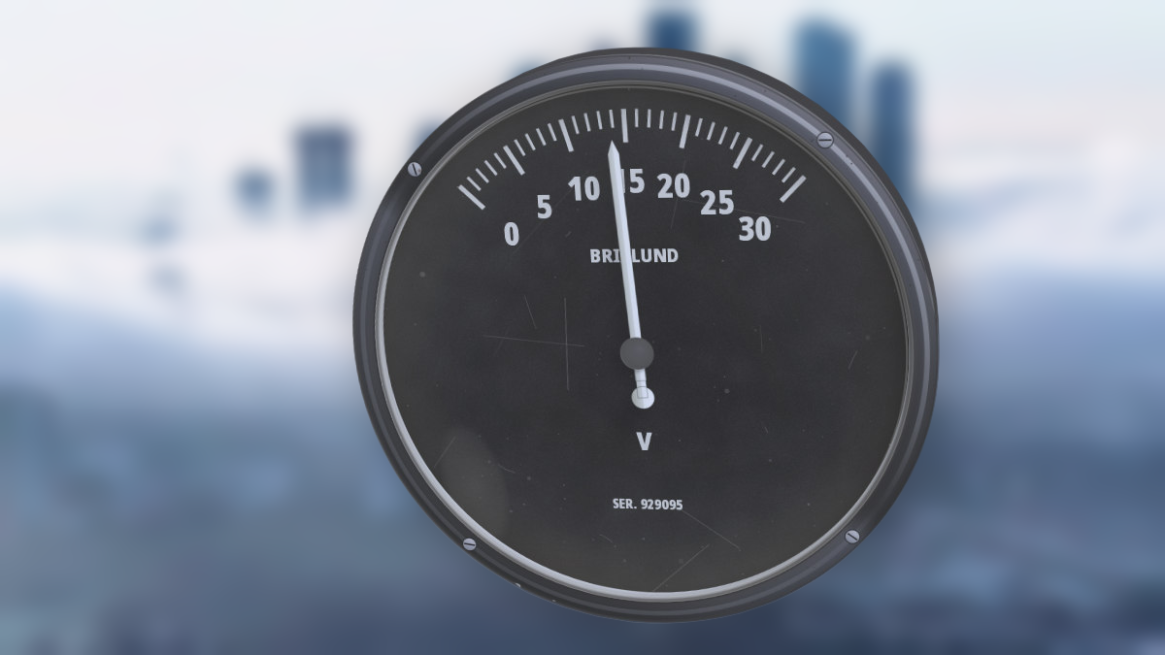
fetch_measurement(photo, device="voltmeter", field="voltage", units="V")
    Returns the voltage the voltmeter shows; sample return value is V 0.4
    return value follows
V 14
